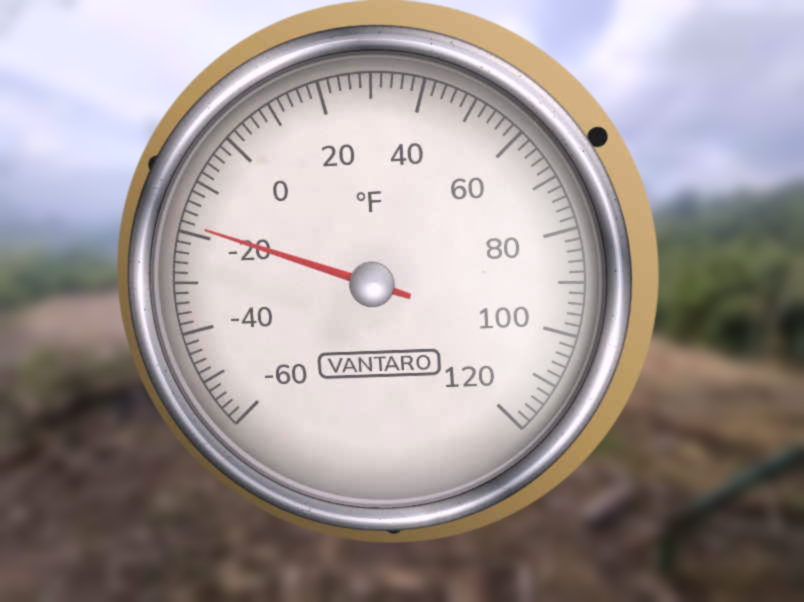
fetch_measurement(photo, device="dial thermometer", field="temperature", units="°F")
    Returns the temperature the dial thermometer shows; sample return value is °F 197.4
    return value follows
°F -18
